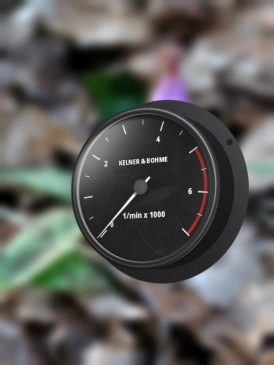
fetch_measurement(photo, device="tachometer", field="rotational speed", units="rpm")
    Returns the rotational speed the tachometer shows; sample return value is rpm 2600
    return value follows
rpm 0
